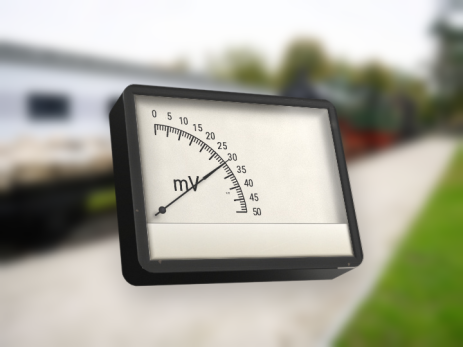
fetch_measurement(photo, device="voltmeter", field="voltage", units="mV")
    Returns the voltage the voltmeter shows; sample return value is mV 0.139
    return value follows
mV 30
